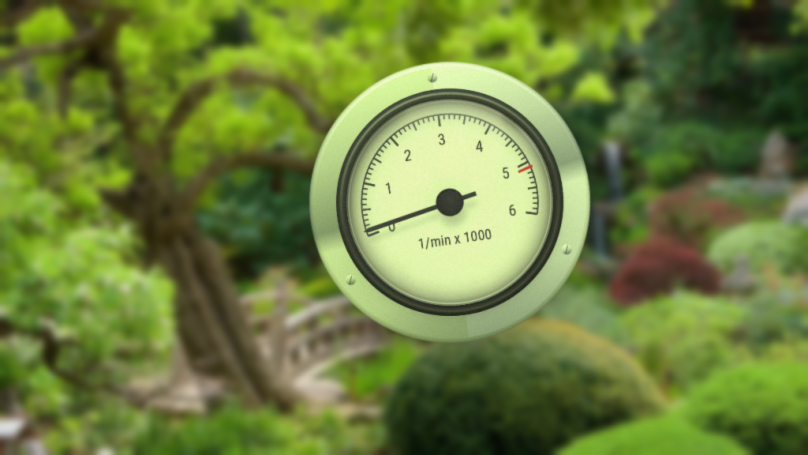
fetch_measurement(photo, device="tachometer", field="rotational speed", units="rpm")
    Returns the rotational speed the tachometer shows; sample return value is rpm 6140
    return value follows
rpm 100
